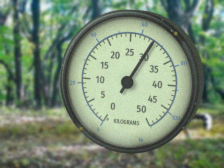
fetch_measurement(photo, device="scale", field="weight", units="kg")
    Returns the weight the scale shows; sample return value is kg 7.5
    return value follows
kg 30
